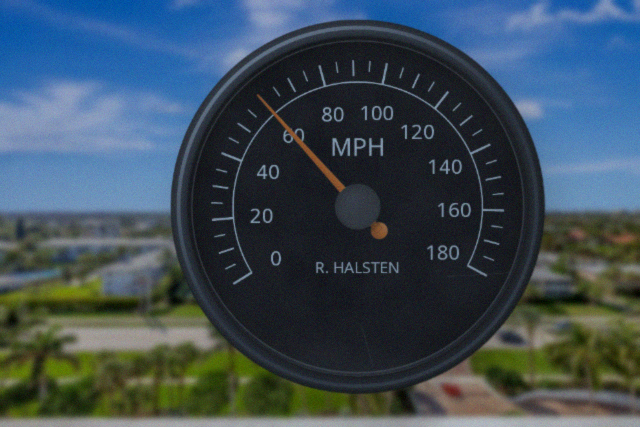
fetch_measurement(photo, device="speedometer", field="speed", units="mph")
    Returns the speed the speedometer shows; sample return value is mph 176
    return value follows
mph 60
